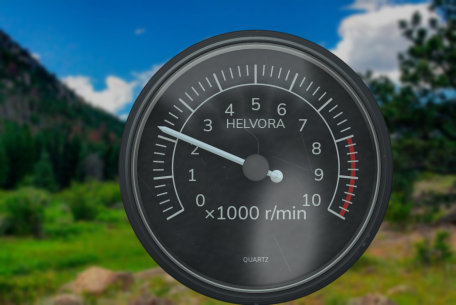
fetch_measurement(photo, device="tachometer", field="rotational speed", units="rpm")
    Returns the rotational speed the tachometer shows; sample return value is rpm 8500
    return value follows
rpm 2200
